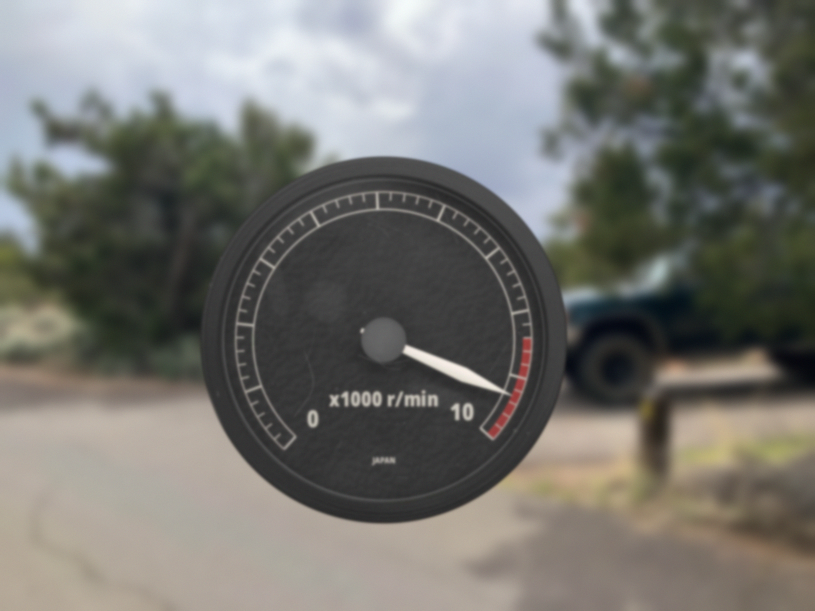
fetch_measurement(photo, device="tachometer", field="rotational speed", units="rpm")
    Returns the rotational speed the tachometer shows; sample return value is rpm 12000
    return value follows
rpm 9300
